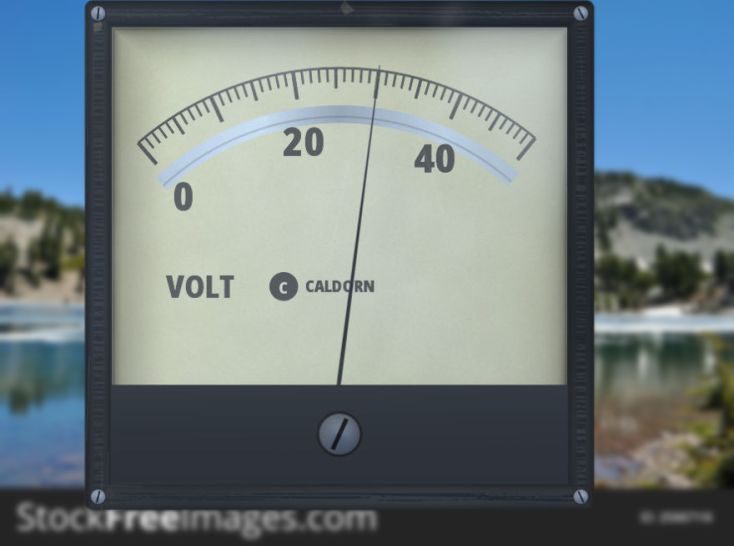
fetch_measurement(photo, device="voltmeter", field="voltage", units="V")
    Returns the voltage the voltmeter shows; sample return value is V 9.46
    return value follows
V 30
